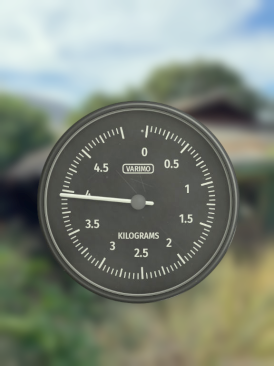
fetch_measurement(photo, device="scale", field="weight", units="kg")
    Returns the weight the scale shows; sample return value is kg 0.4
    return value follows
kg 3.95
